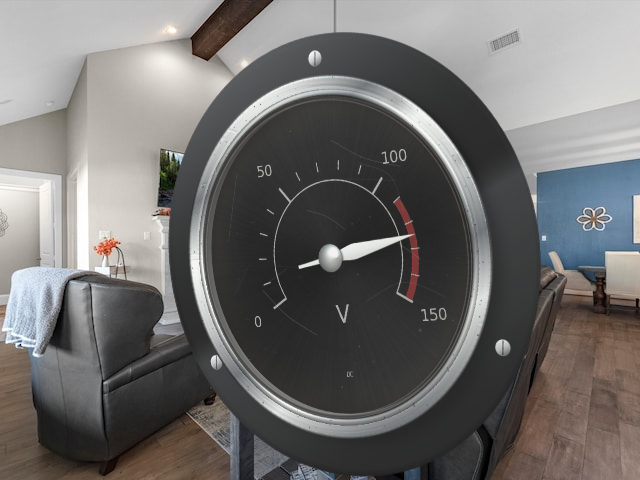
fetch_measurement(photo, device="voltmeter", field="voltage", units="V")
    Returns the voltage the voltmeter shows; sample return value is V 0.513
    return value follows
V 125
